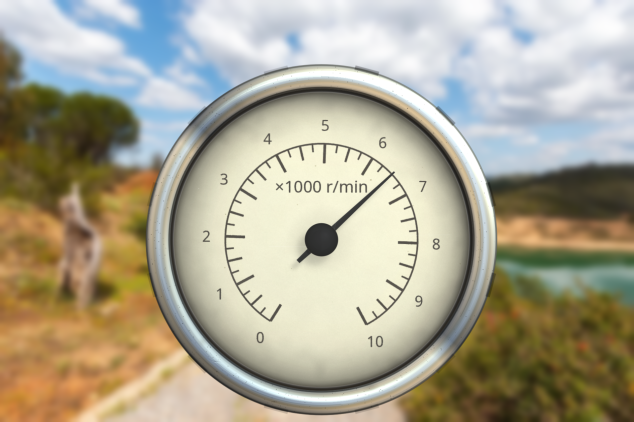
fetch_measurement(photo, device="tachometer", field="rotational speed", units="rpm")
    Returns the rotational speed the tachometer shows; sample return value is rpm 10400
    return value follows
rpm 6500
